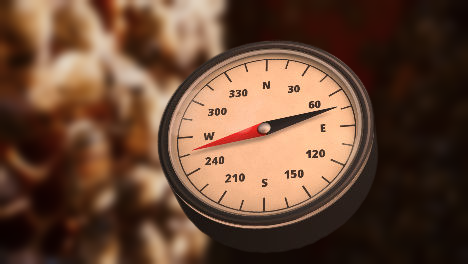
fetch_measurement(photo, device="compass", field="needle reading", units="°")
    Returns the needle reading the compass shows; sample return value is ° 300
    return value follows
° 255
